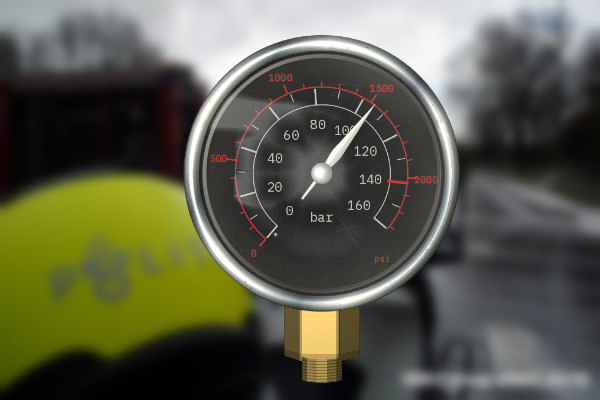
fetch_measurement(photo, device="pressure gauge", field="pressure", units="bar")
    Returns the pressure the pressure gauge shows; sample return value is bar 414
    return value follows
bar 105
